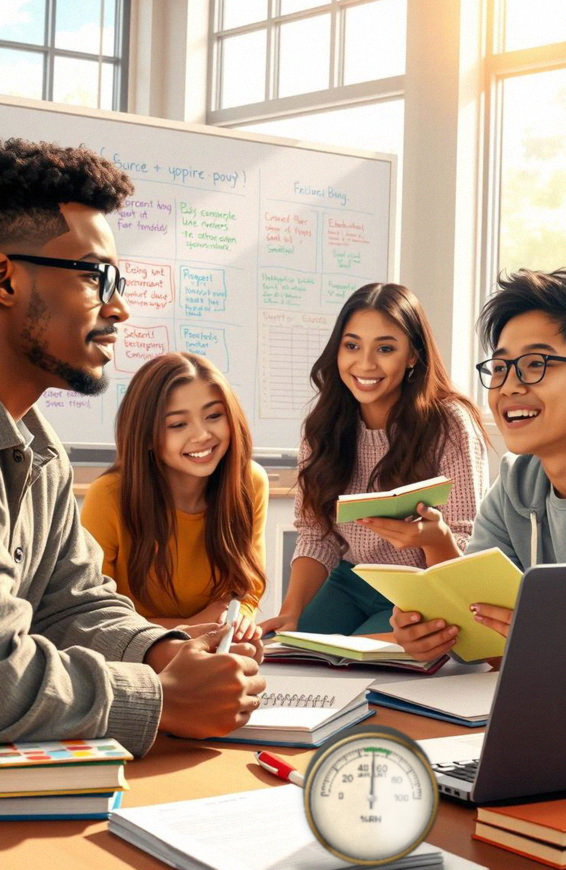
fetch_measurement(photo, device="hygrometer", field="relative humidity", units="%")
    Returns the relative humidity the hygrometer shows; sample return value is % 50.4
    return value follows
% 50
